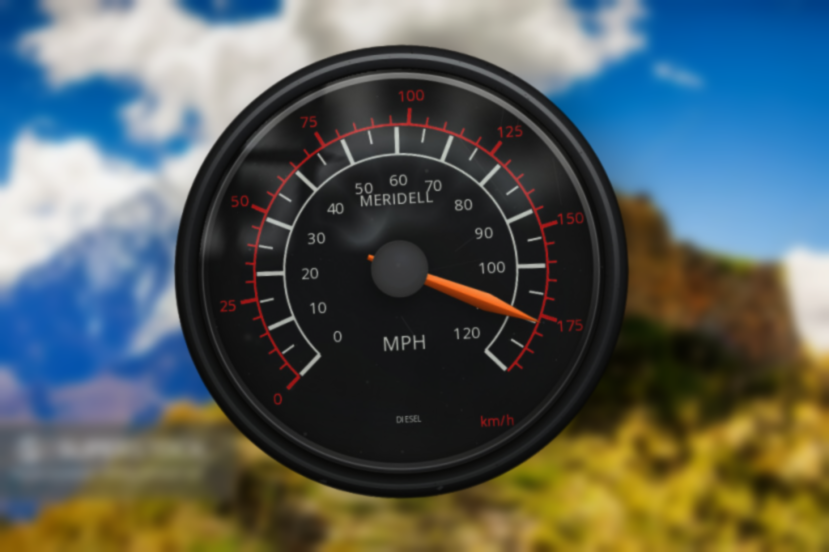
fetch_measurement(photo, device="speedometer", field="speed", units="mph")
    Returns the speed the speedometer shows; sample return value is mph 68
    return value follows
mph 110
